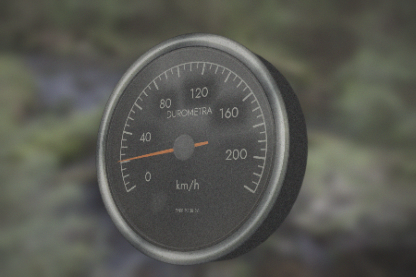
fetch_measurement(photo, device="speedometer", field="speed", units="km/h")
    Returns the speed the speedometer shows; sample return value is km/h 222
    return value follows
km/h 20
